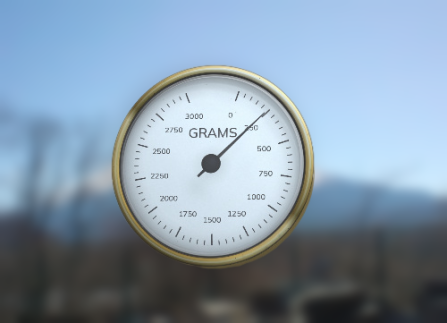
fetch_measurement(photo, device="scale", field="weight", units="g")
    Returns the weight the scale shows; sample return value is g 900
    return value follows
g 250
